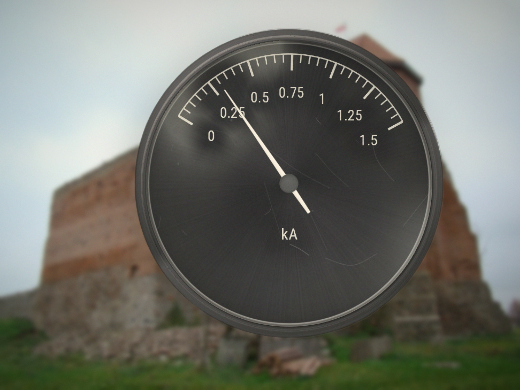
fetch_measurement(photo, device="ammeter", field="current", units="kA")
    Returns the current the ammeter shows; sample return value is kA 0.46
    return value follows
kA 0.3
